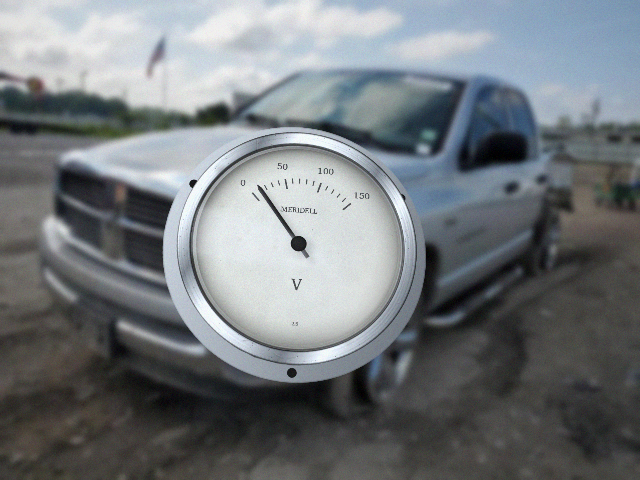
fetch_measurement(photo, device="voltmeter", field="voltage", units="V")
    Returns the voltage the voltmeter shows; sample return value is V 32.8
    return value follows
V 10
